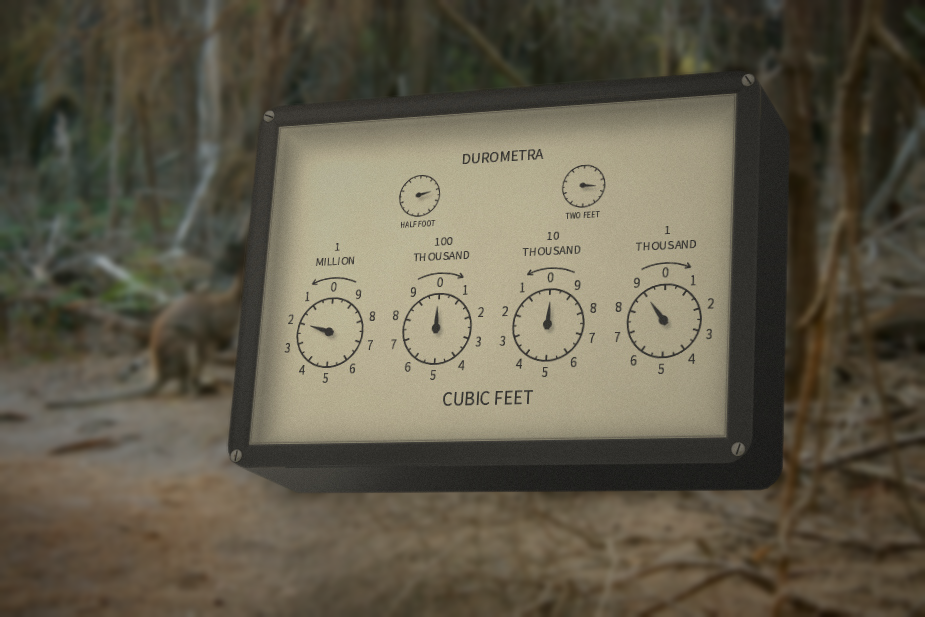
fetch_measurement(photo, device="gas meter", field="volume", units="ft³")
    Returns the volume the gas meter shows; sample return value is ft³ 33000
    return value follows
ft³ 199900
